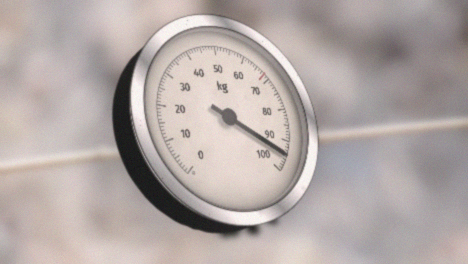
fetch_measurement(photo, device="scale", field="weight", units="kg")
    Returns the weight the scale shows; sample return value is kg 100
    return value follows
kg 95
